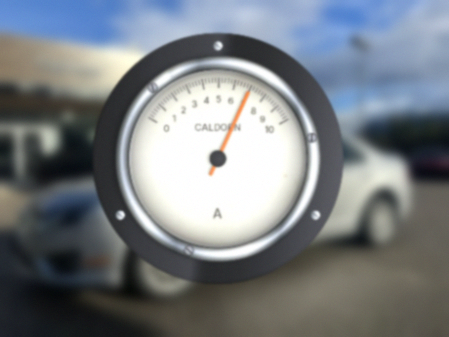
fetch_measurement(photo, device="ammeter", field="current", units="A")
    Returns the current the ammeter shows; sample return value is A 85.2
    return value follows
A 7
